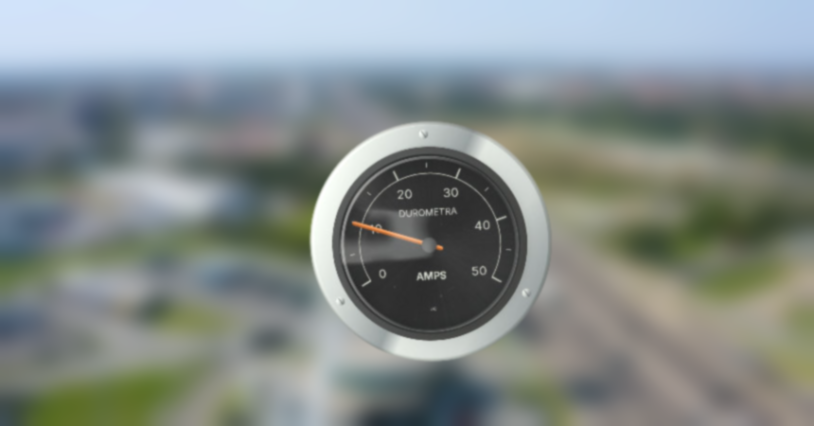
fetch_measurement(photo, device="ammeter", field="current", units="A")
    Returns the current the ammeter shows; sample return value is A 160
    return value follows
A 10
